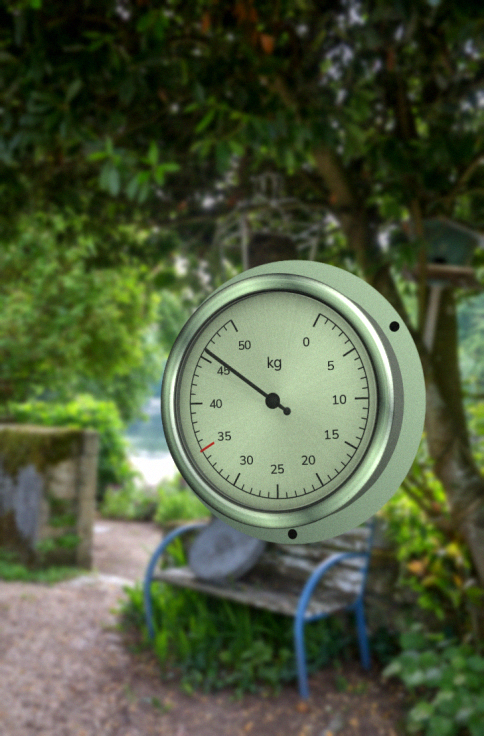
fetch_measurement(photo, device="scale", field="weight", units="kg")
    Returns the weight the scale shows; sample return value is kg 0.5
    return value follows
kg 46
